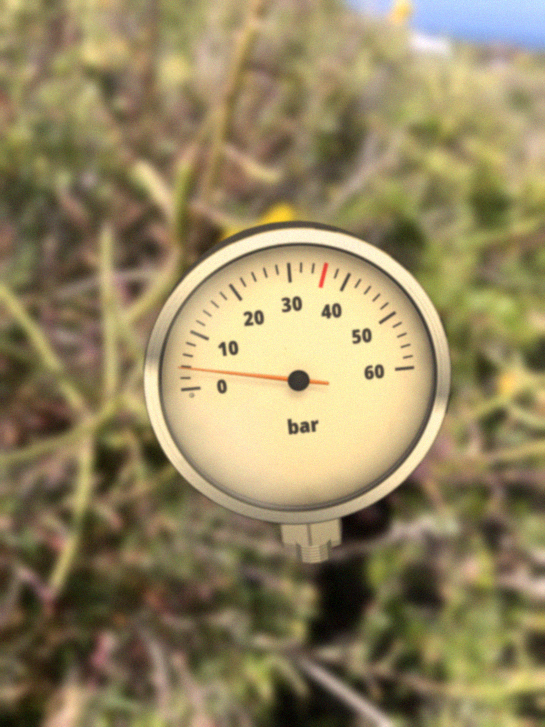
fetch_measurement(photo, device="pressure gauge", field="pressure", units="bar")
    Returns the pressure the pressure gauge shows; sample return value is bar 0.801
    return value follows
bar 4
